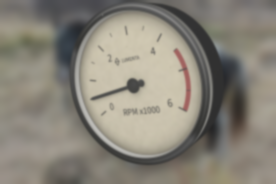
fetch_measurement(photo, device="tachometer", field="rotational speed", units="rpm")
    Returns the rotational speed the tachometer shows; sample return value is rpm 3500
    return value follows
rpm 500
